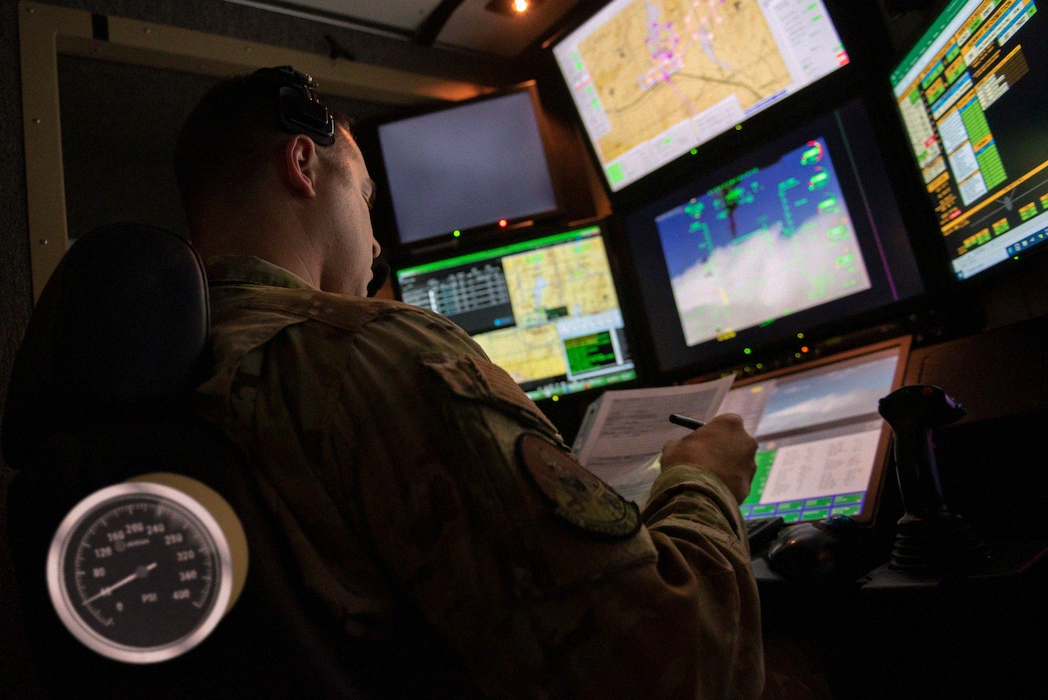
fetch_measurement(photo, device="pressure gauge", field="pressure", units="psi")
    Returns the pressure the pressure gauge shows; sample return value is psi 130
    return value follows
psi 40
